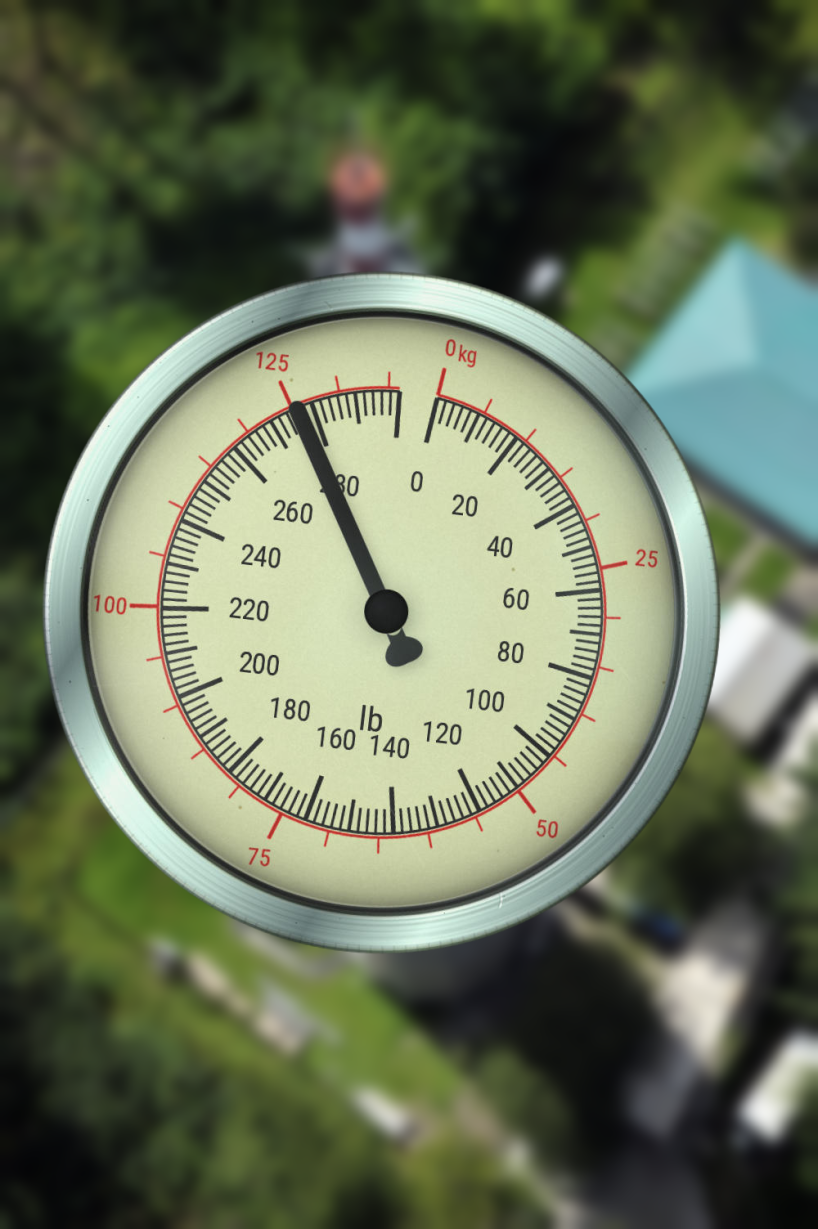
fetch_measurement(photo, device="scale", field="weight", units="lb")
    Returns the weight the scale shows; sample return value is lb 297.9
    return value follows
lb 276
